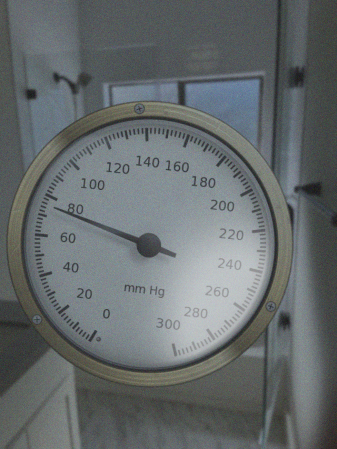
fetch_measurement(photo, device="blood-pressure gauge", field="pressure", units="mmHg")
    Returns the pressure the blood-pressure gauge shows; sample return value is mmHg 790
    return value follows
mmHg 76
